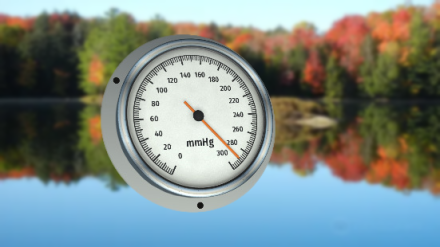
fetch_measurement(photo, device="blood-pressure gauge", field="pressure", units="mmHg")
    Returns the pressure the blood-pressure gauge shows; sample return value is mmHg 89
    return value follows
mmHg 290
